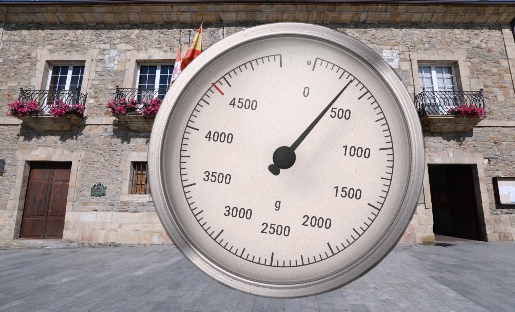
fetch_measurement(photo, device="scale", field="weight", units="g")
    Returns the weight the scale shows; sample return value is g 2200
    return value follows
g 350
